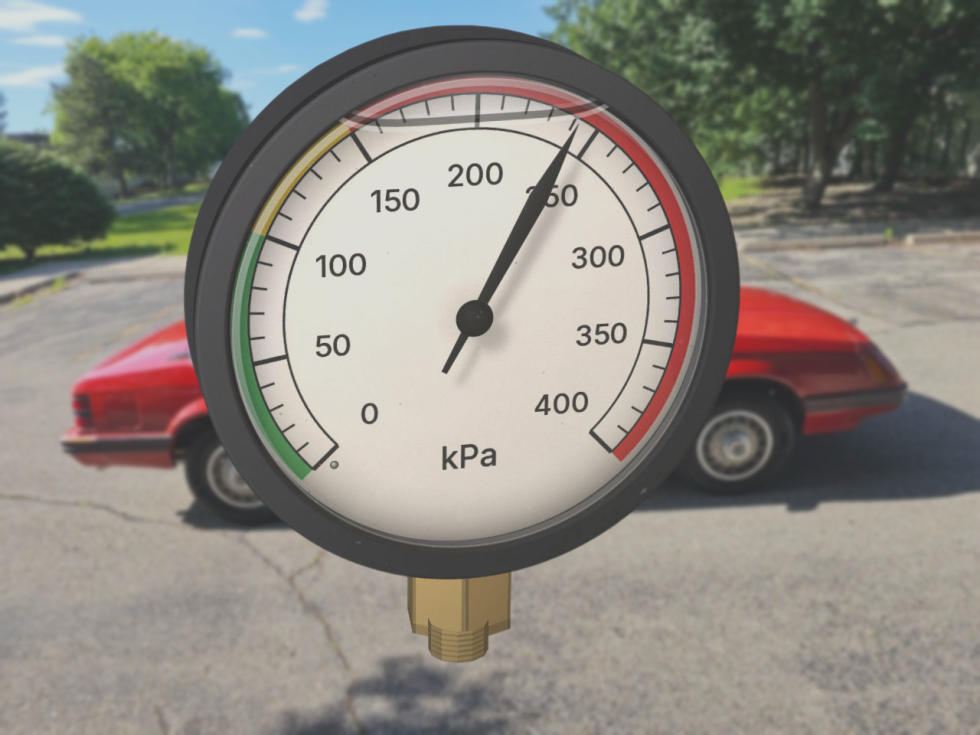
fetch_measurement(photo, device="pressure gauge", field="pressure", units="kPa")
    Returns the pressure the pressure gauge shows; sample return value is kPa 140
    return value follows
kPa 240
